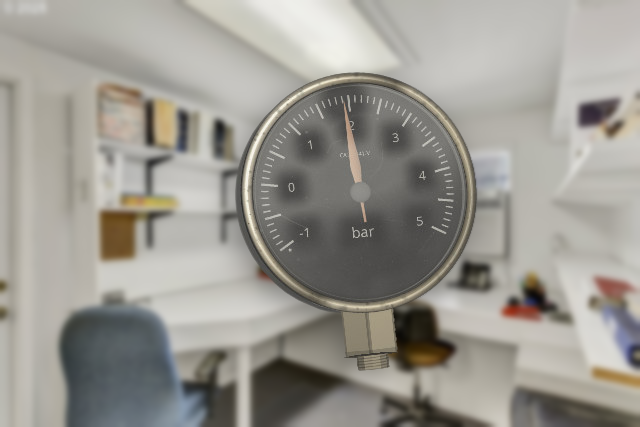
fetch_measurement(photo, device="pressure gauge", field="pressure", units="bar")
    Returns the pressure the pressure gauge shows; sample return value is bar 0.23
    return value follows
bar 1.9
